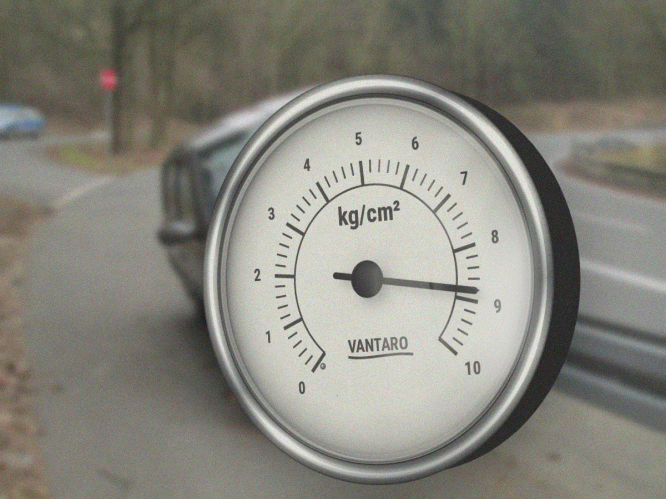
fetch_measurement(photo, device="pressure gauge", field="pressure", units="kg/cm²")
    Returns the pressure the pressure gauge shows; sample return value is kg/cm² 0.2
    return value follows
kg/cm² 8.8
